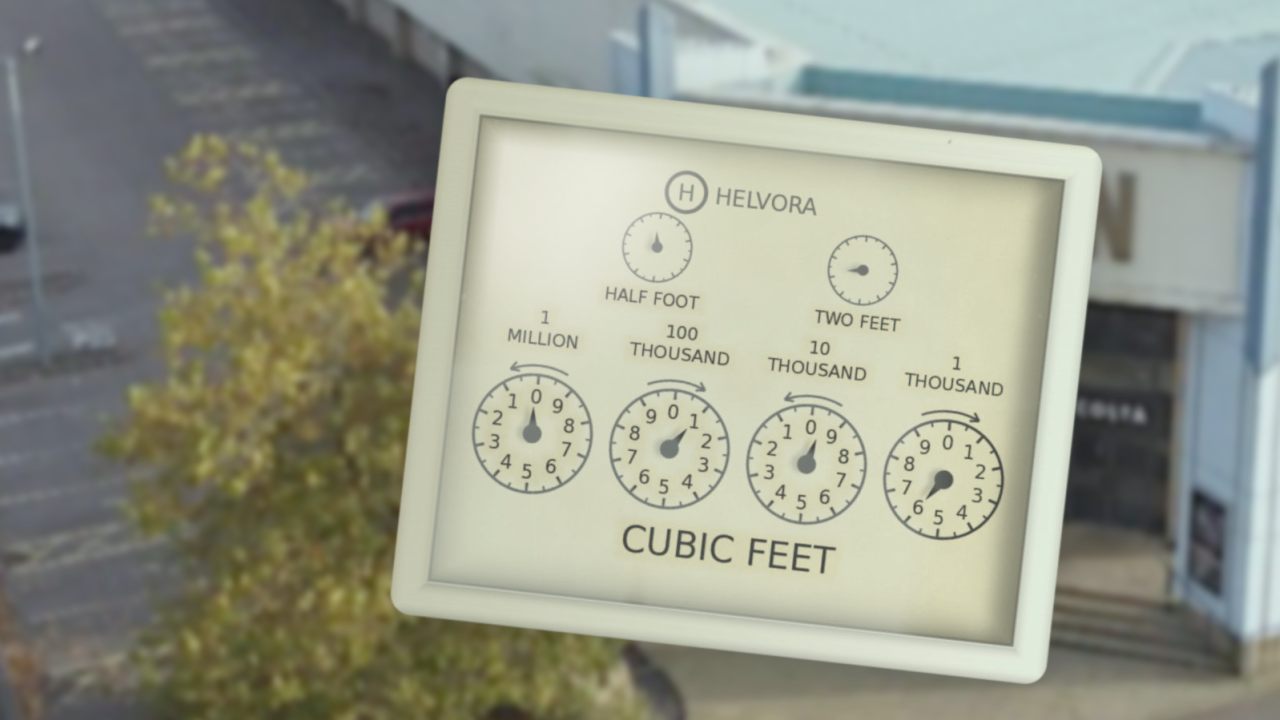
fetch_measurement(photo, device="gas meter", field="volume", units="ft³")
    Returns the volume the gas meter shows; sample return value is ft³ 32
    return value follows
ft³ 9600
